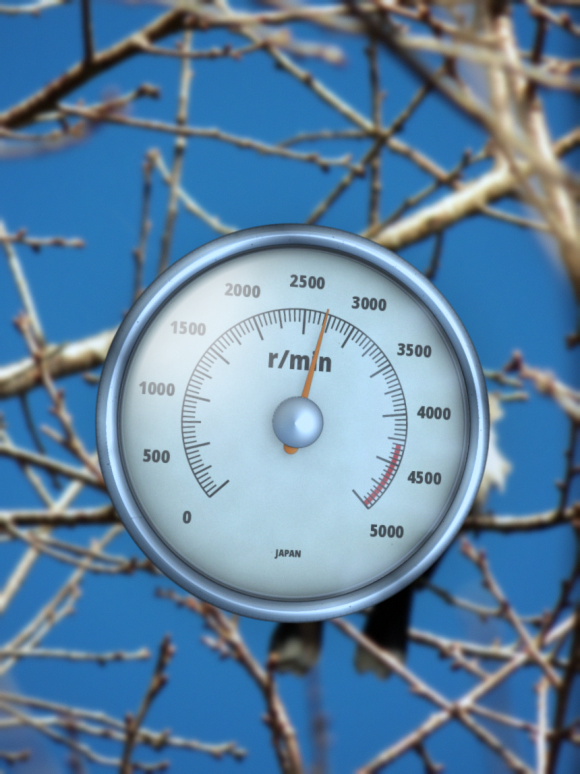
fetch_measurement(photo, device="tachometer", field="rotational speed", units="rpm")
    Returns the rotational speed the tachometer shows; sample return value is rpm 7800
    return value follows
rpm 2700
